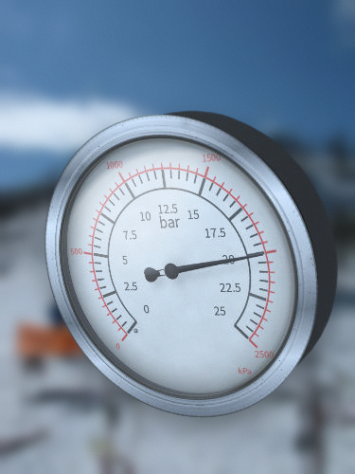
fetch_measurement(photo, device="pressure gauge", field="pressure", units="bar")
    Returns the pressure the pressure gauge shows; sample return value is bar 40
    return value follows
bar 20
